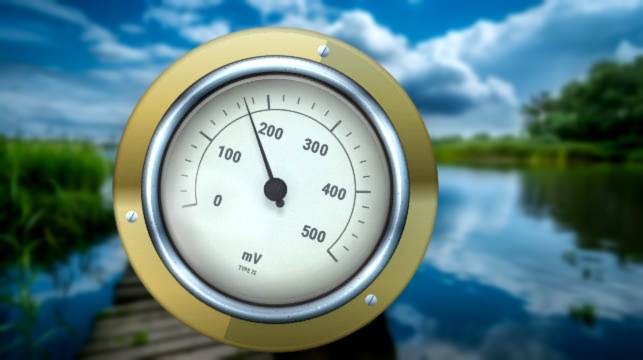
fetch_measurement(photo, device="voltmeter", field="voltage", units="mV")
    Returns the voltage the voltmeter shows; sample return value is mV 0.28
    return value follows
mV 170
